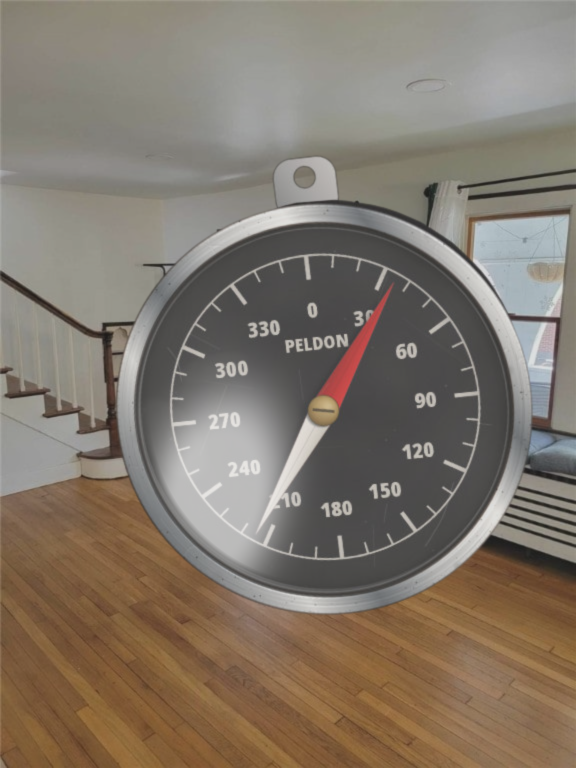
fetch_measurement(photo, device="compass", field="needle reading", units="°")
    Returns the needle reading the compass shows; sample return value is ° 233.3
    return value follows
° 35
